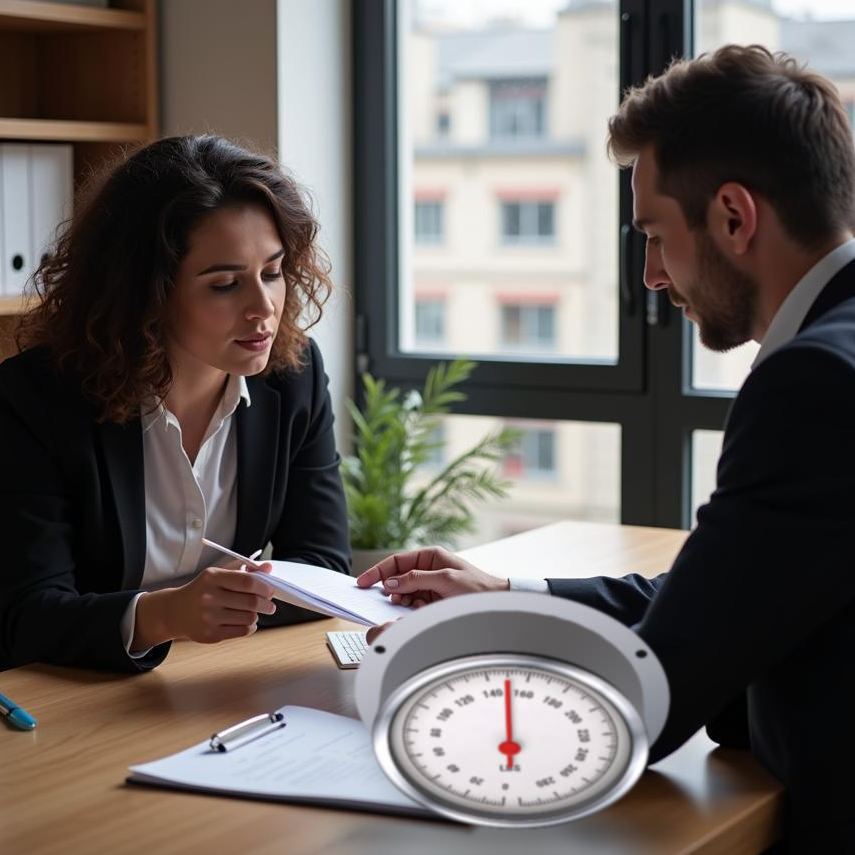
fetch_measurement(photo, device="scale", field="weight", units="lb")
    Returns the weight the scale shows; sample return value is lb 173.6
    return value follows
lb 150
